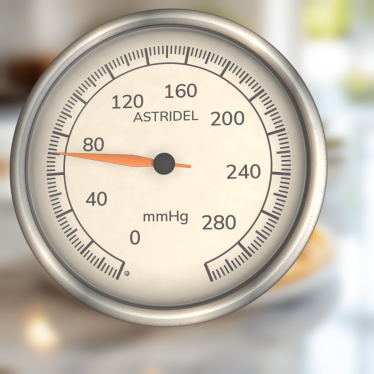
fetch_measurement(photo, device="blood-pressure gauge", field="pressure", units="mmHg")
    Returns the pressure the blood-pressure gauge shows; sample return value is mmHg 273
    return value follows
mmHg 70
